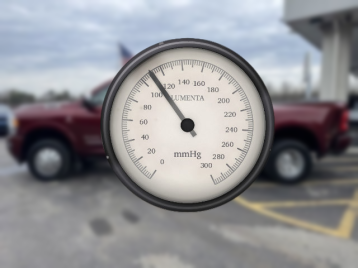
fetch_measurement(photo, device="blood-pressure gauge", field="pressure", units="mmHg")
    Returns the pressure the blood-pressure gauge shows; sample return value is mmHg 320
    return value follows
mmHg 110
